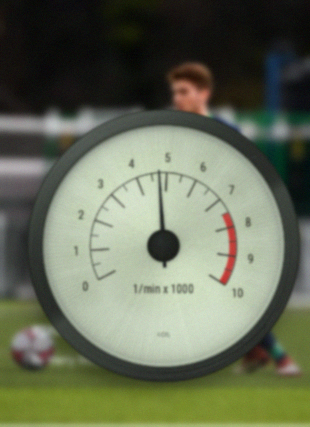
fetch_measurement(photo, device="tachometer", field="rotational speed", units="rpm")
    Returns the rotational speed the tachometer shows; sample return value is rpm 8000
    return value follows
rpm 4750
